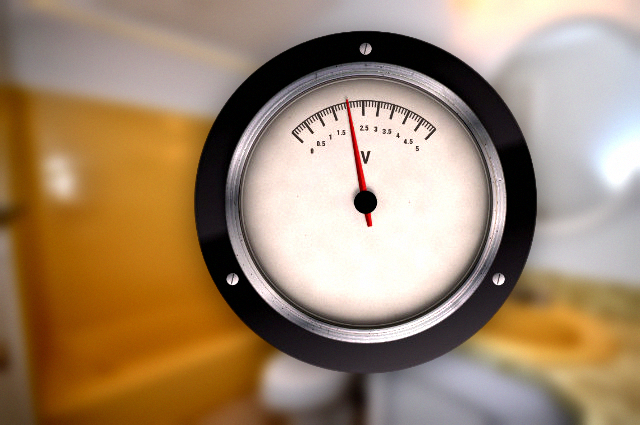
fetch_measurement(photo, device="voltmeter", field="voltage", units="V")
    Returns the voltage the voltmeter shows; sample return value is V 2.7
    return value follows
V 2
